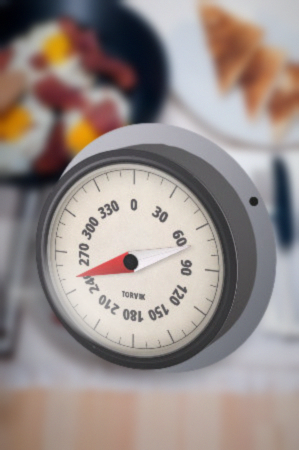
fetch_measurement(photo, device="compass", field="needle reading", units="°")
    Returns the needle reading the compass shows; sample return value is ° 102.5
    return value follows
° 250
